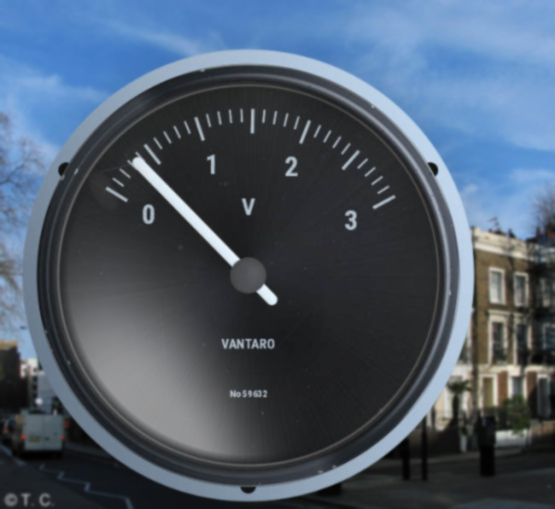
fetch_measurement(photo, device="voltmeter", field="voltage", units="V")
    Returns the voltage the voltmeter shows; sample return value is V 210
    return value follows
V 0.35
